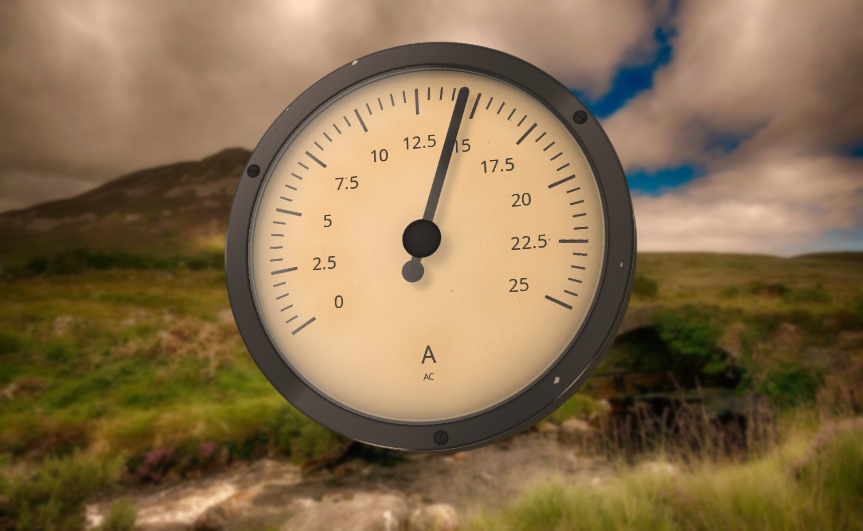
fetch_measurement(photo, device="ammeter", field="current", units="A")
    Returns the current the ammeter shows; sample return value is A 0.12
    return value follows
A 14.5
